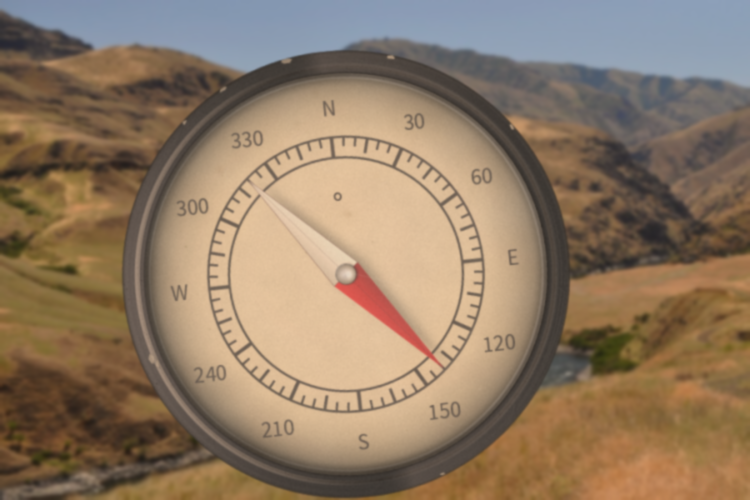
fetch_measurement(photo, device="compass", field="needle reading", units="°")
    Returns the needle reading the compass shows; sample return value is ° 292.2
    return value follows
° 140
